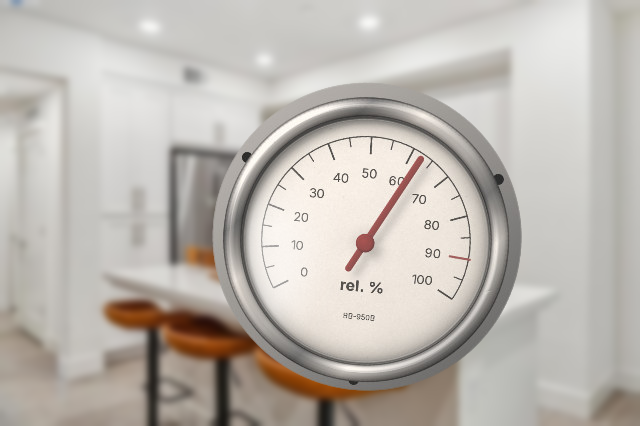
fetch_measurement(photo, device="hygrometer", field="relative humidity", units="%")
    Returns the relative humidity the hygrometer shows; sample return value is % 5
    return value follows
% 62.5
